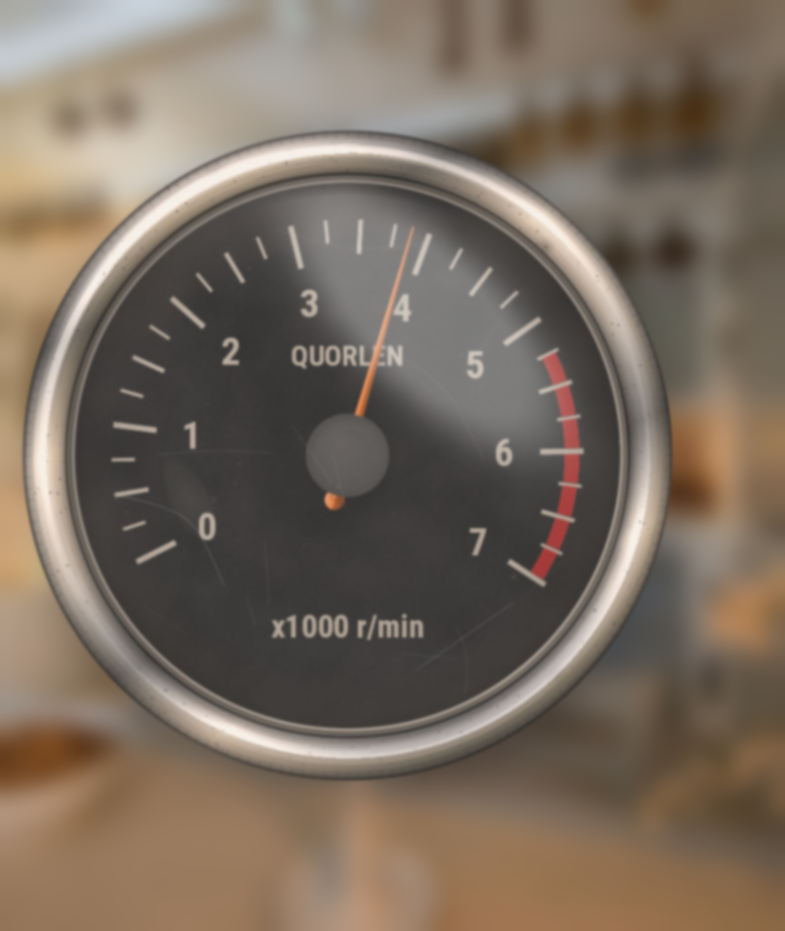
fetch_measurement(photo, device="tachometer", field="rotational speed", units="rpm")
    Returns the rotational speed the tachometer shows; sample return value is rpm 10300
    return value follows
rpm 3875
